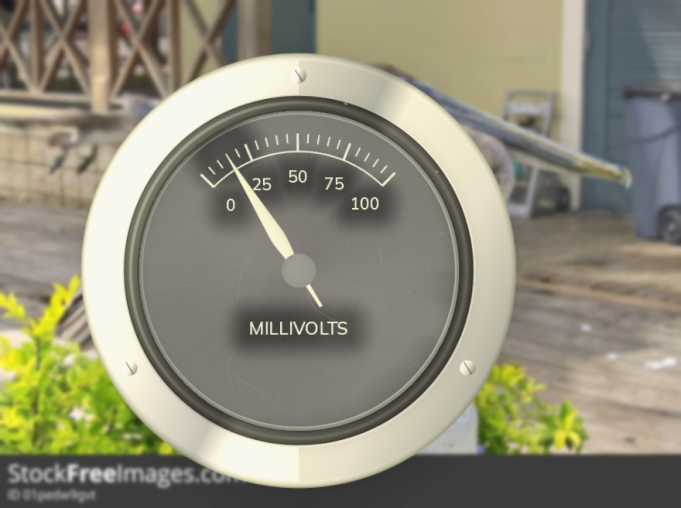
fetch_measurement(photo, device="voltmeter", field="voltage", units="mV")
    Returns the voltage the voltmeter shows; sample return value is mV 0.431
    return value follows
mV 15
